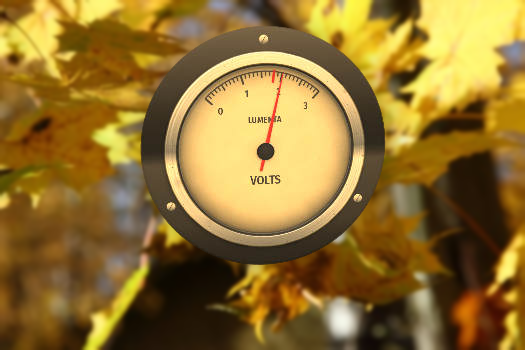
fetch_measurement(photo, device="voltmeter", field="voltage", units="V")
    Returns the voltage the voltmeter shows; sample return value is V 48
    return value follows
V 2
